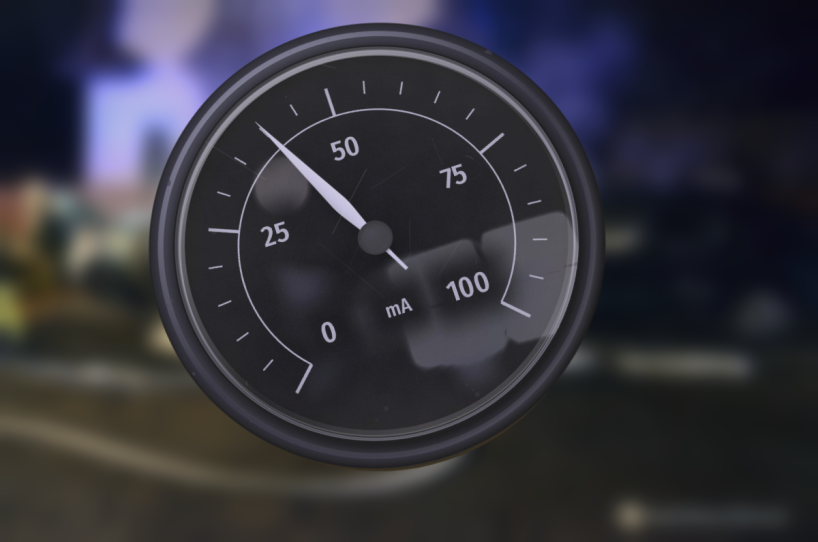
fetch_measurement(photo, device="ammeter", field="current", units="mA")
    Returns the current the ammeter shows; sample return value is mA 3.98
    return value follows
mA 40
